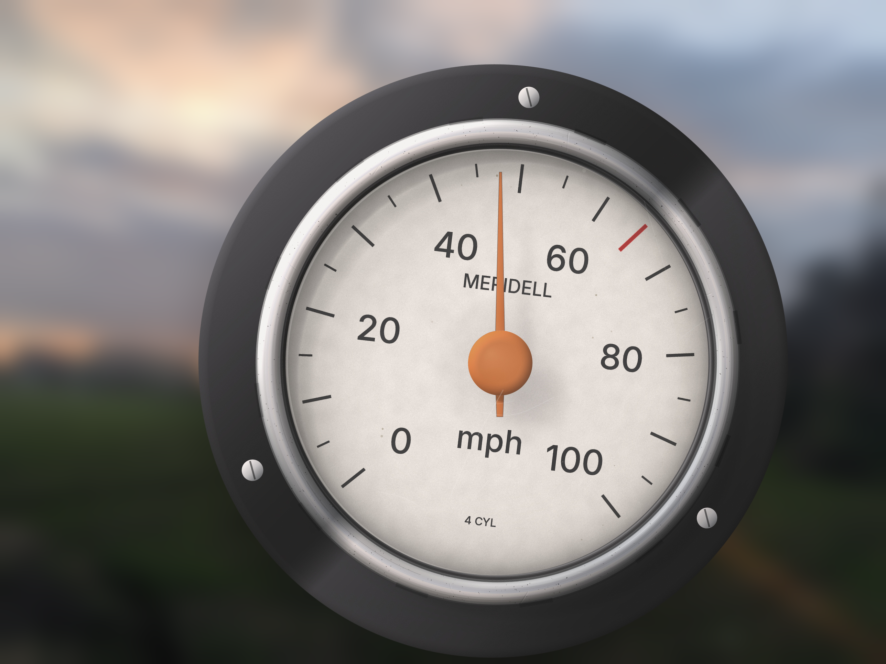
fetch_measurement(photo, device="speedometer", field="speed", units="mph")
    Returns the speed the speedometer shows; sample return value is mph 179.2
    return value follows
mph 47.5
